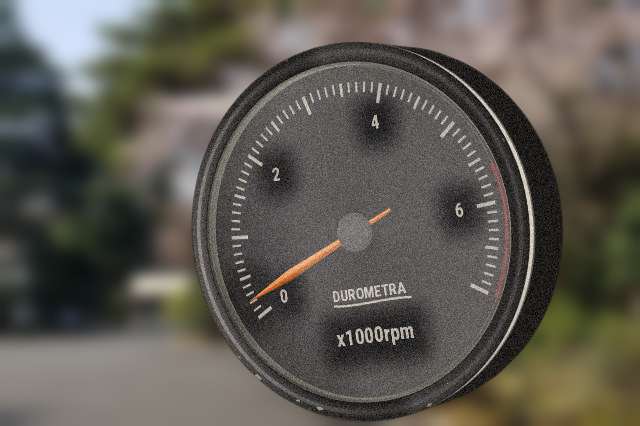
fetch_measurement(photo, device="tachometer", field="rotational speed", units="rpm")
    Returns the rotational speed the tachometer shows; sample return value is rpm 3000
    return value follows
rpm 200
